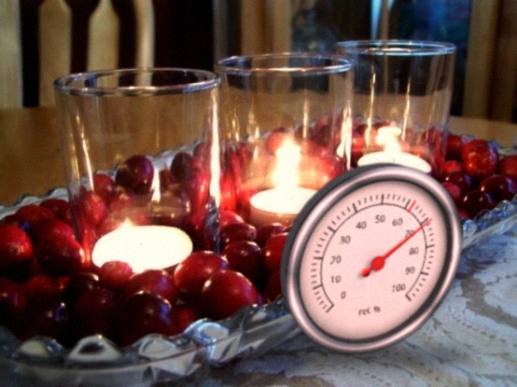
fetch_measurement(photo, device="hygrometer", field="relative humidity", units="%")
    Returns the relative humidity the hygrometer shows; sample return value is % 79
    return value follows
% 70
